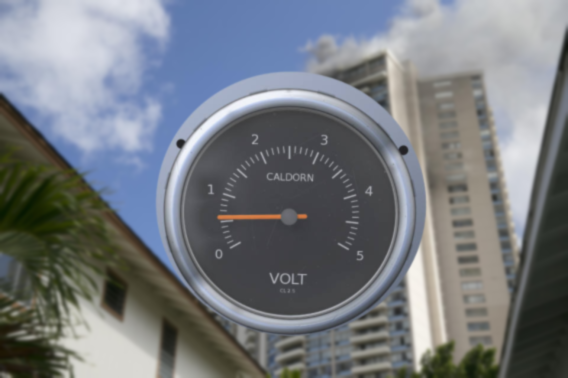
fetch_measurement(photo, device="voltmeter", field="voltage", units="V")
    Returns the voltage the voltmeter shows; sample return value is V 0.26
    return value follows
V 0.6
